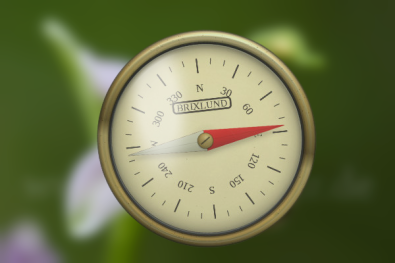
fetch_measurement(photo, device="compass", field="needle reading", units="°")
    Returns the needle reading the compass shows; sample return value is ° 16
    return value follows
° 85
